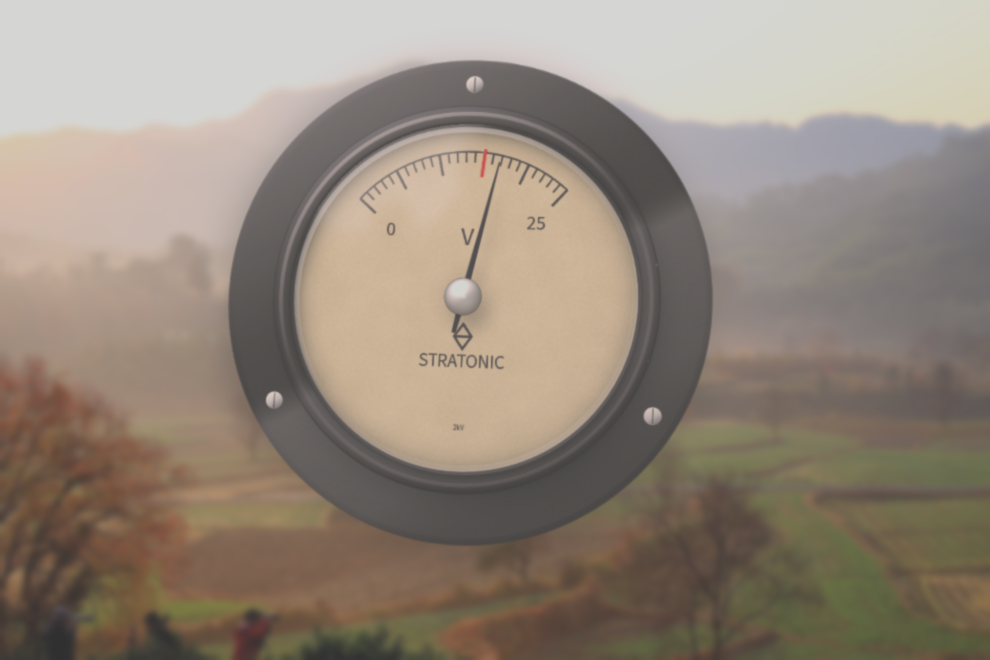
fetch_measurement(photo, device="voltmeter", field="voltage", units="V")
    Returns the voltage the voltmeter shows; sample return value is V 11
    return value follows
V 17
